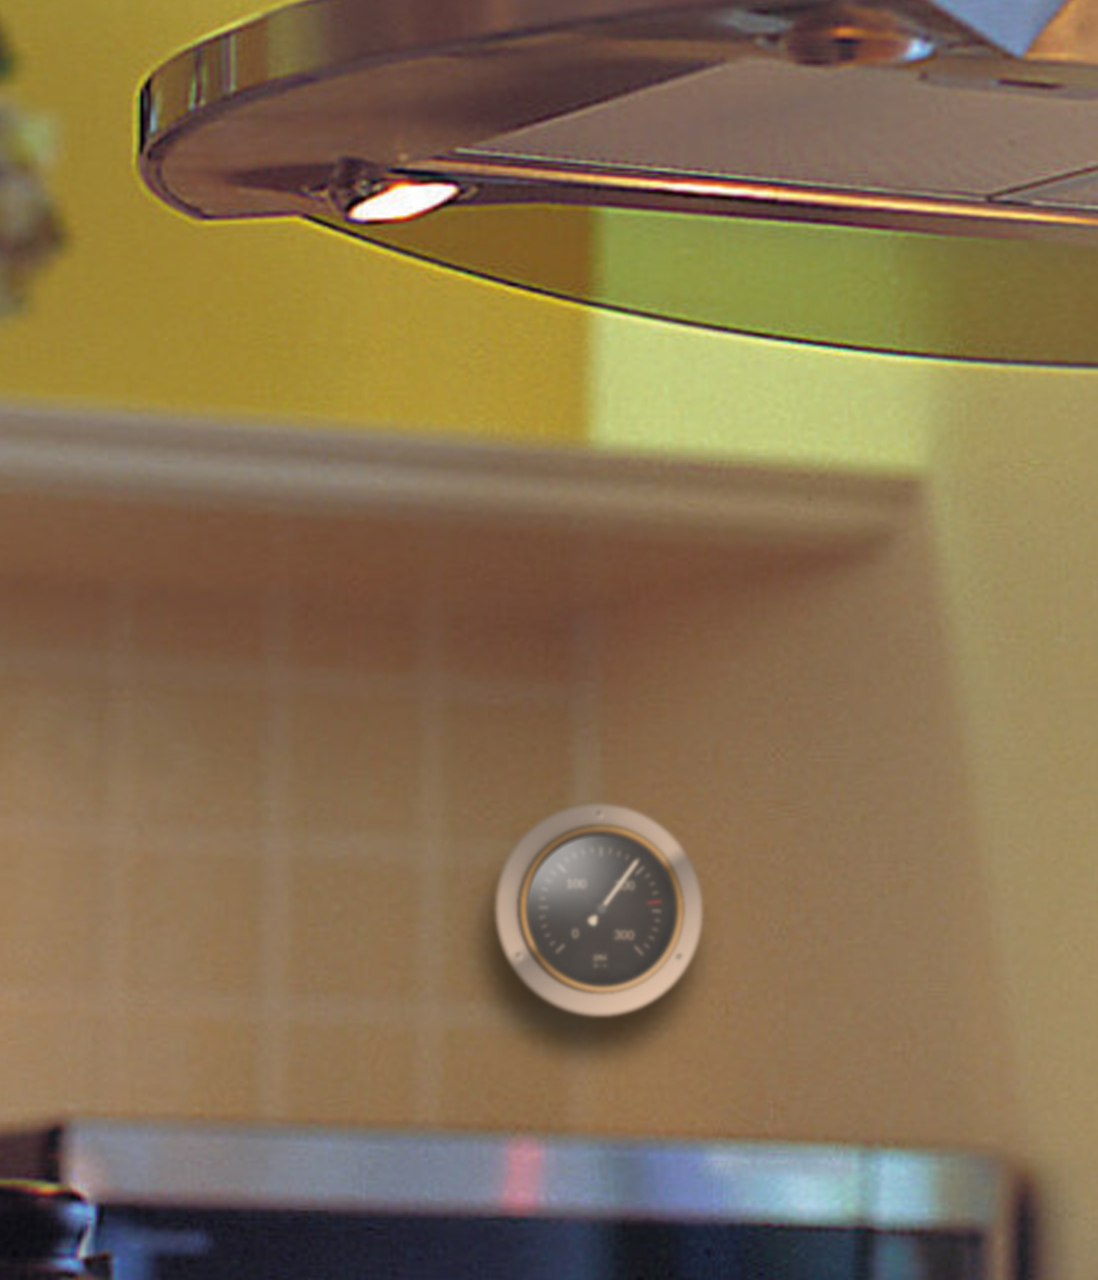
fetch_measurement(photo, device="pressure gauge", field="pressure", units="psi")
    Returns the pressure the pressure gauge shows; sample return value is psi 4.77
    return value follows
psi 190
